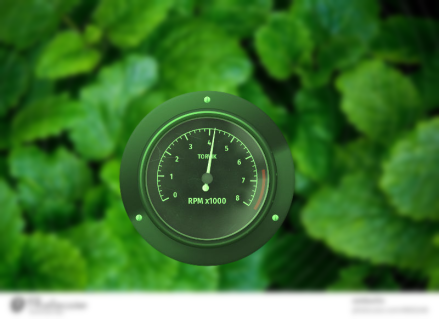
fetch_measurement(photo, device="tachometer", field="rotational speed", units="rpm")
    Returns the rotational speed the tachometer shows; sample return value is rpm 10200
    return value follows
rpm 4200
